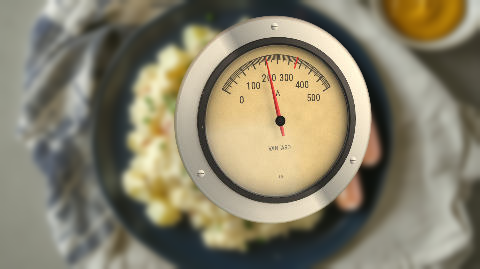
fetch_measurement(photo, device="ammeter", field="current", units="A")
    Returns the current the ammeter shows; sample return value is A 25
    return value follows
A 200
